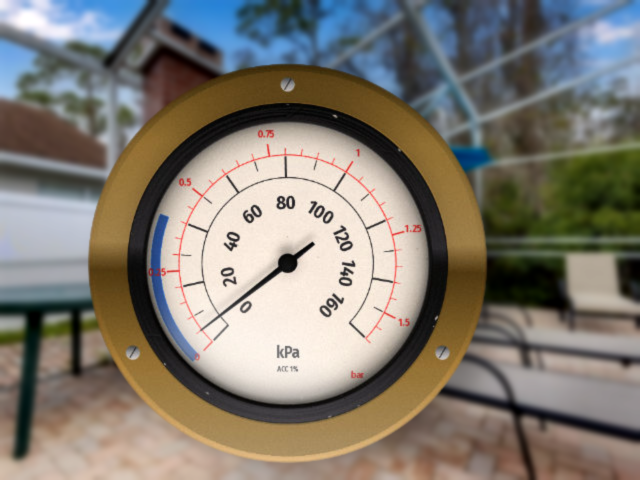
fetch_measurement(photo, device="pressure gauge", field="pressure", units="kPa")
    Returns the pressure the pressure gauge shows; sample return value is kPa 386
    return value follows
kPa 5
